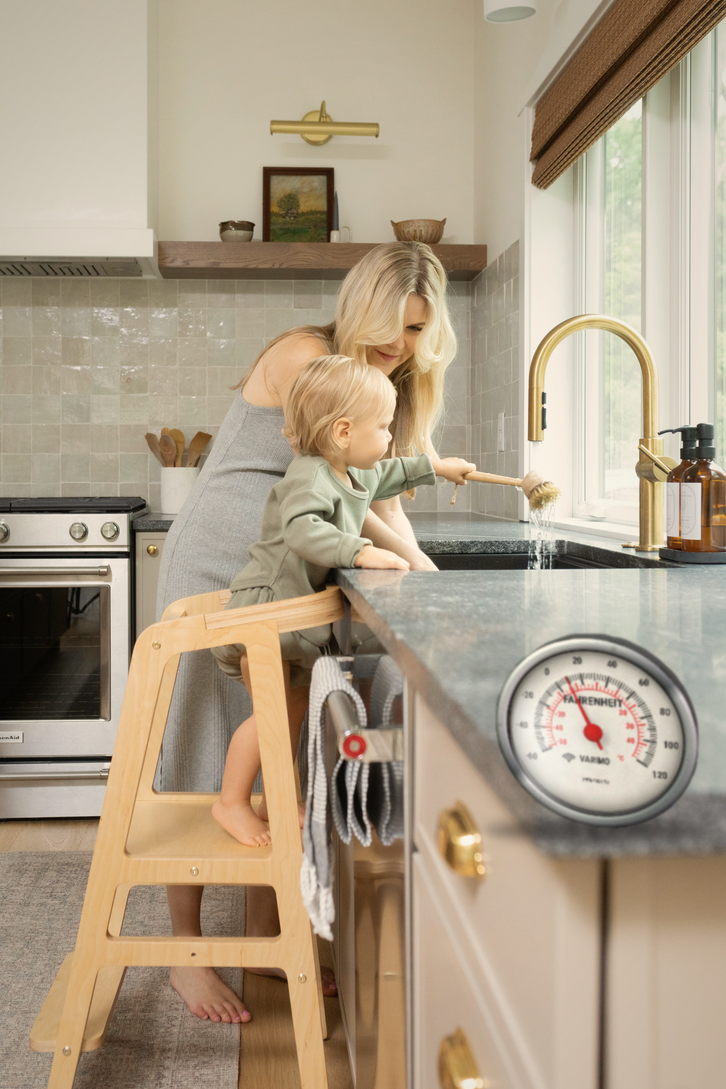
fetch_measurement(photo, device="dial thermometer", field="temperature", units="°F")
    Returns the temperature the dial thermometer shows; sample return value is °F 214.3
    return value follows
°F 10
